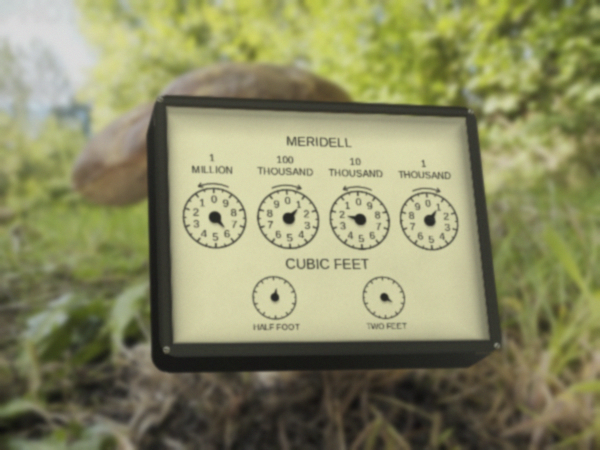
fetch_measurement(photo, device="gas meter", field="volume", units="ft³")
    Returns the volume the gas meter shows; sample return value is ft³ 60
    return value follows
ft³ 612100
